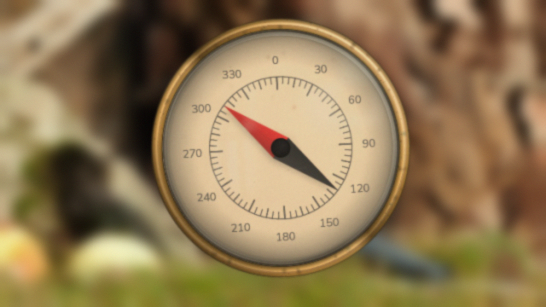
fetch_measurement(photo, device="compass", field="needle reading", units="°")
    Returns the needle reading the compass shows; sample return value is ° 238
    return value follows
° 310
